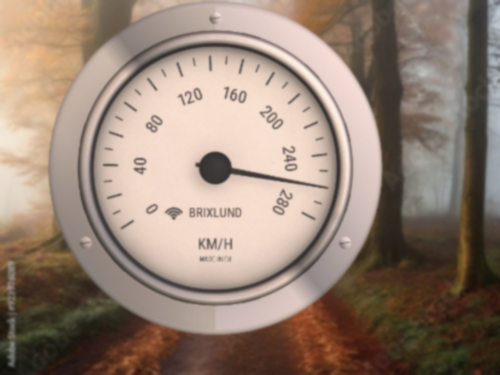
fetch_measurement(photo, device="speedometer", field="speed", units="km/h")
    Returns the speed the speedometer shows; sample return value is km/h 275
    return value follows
km/h 260
